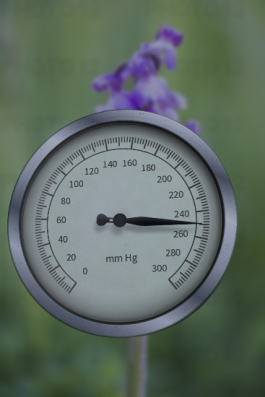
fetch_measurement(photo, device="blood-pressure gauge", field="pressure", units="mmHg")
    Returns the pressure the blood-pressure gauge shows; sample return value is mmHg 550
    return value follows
mmHg 250
